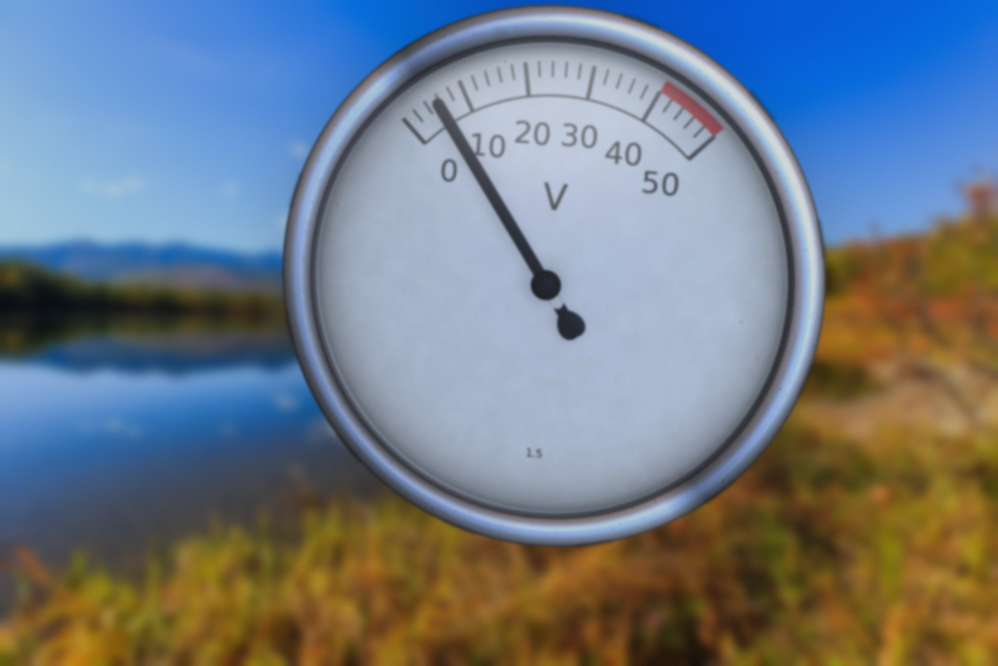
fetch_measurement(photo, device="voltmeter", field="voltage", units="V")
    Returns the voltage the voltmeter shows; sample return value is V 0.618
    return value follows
V 6
